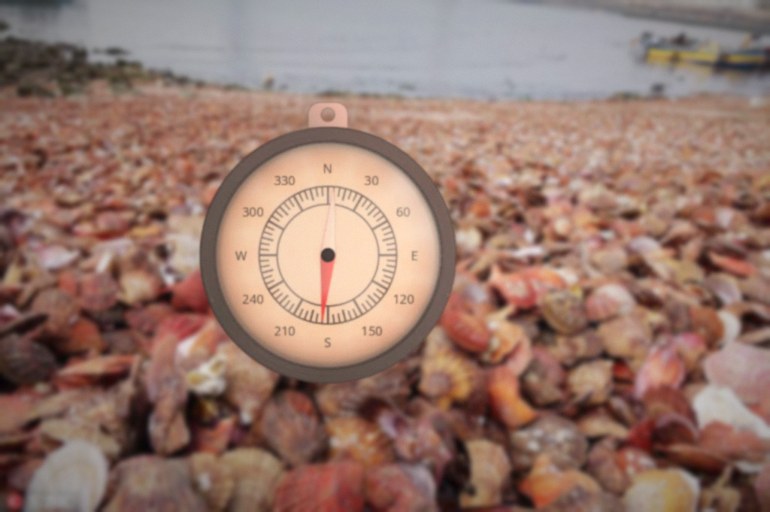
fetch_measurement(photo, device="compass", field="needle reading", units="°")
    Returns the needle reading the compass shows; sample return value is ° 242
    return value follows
° 185
